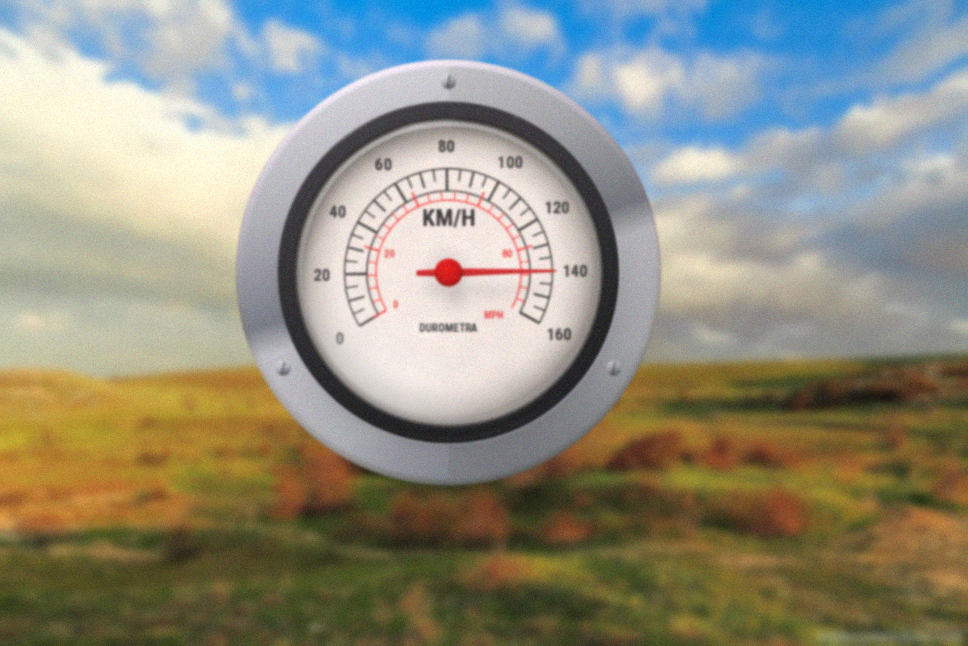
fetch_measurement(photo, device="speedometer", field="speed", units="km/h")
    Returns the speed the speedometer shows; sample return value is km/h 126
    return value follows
km/h 140
